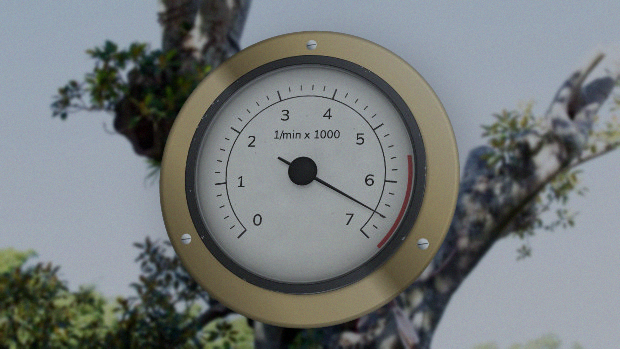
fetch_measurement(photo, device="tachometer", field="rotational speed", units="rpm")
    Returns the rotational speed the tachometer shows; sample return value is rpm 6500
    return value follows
rpm 6600
